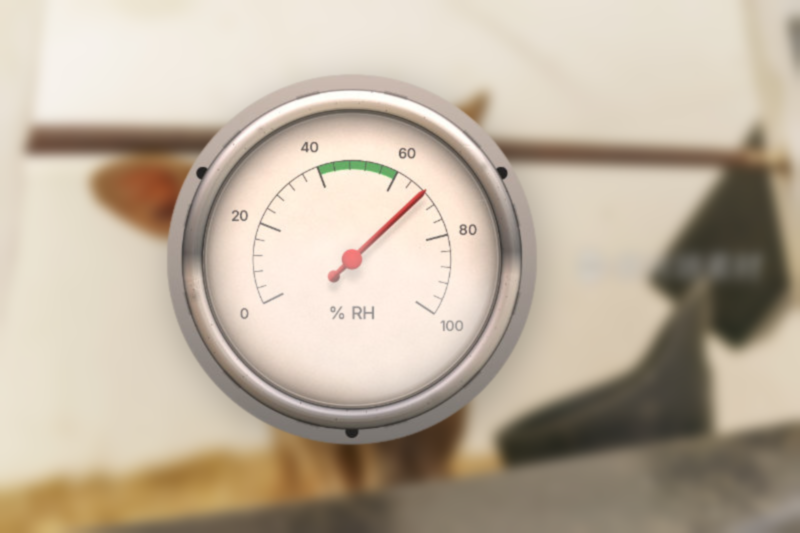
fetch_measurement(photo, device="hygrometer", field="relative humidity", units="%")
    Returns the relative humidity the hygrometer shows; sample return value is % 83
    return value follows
% 68
